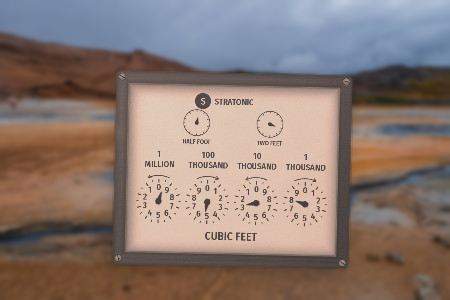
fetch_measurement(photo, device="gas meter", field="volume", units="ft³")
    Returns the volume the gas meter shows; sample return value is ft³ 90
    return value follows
ft³ 952800
